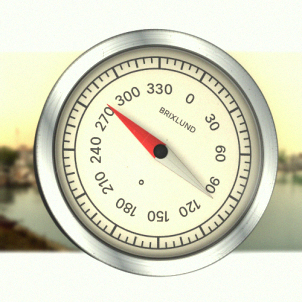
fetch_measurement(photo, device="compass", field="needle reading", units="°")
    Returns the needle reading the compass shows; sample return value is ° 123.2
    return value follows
° 280
